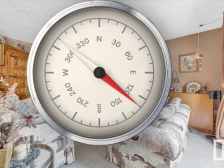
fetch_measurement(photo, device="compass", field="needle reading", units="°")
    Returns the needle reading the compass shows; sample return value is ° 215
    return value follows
° 130
